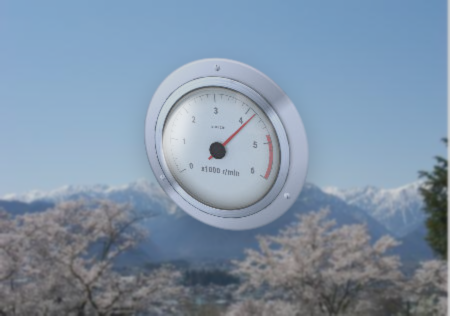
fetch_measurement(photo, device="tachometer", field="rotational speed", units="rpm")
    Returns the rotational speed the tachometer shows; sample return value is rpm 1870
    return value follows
rpm 4200
